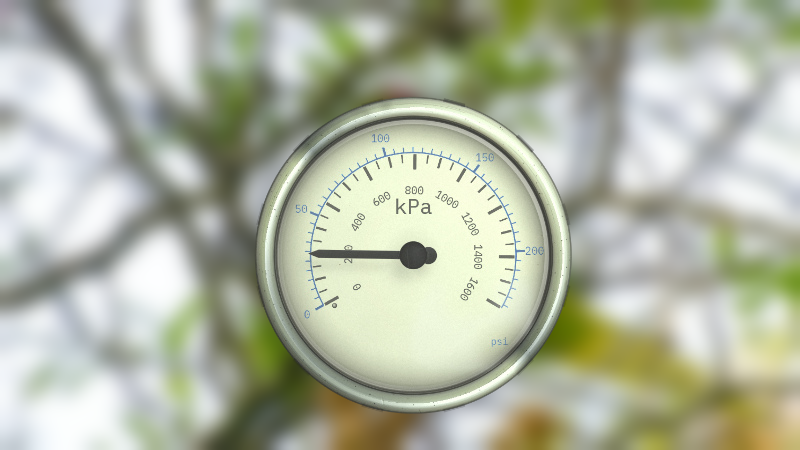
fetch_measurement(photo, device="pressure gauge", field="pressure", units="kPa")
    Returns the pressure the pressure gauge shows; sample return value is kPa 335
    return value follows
kPa 200
